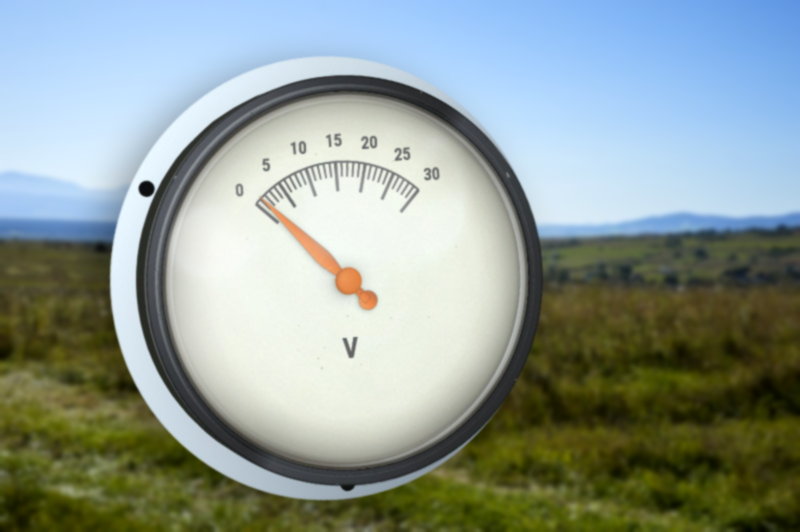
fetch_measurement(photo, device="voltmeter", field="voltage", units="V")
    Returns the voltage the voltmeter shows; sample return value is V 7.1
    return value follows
V 1
